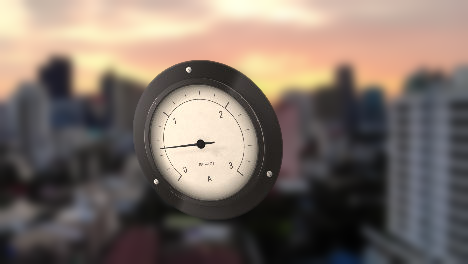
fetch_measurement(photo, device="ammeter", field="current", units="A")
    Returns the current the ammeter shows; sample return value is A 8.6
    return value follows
A 0.5
